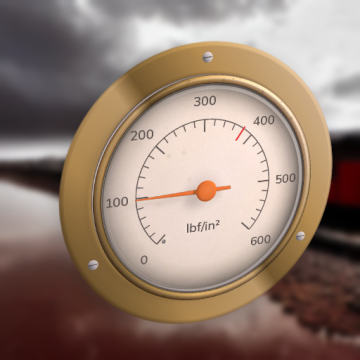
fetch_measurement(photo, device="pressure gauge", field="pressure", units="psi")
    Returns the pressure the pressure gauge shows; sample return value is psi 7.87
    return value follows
psi 100
